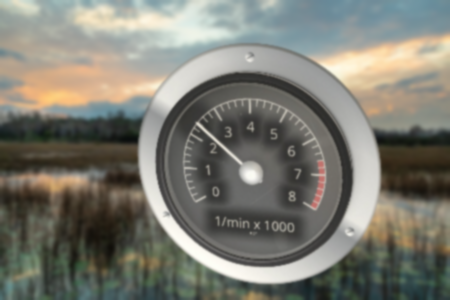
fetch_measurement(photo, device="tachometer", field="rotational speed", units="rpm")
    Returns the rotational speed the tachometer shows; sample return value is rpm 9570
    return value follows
rpm 2400
